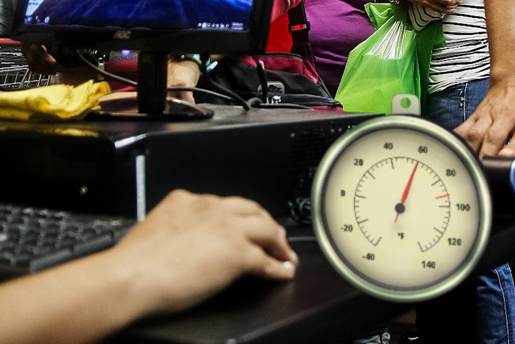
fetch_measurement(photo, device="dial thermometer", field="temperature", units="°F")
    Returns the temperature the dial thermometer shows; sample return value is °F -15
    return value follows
°F 60
